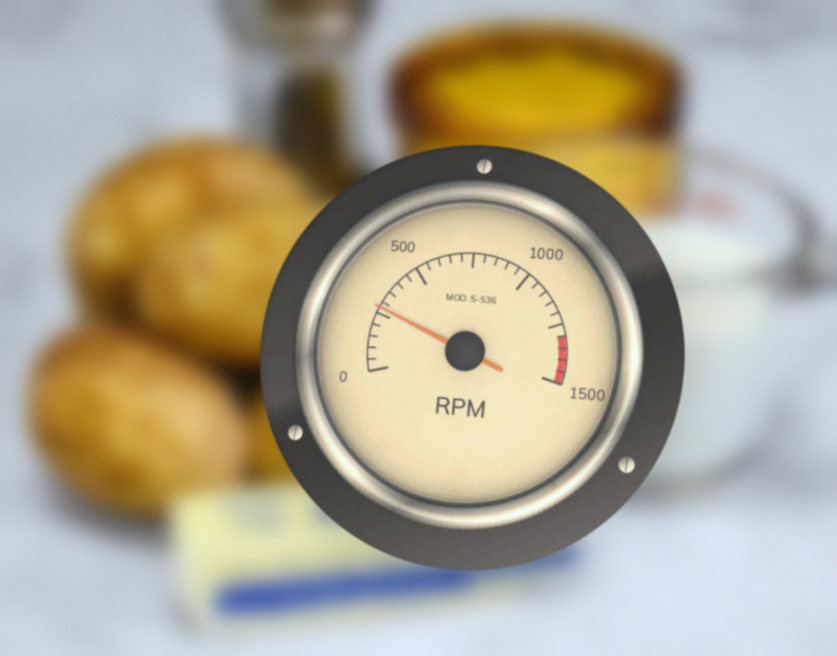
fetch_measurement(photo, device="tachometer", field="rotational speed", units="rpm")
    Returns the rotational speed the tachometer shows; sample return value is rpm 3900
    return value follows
rpm 275
